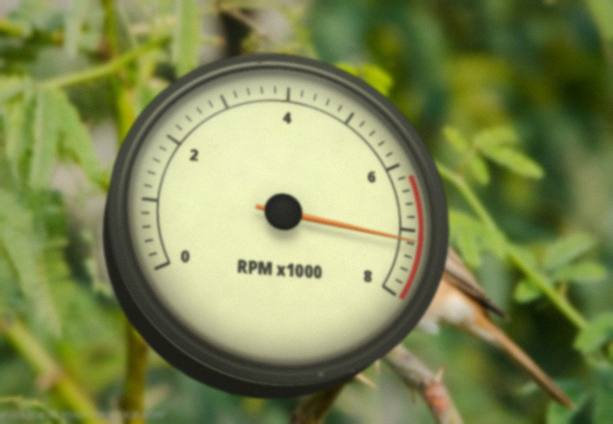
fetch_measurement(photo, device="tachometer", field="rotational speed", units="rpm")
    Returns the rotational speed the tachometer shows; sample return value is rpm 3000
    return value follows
rpm 7200
